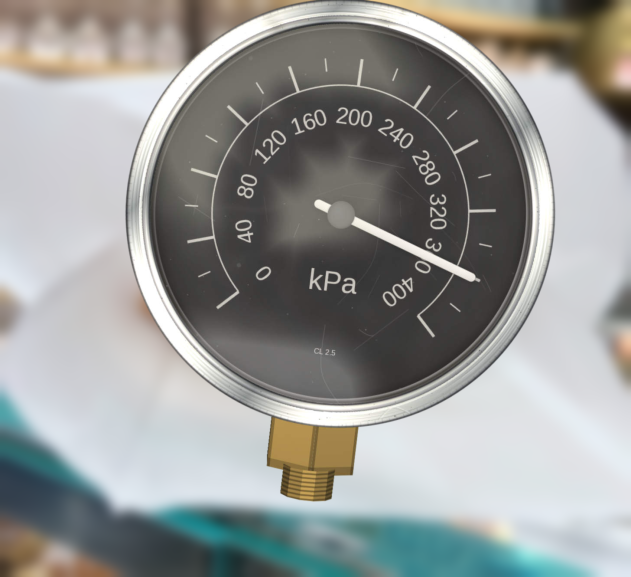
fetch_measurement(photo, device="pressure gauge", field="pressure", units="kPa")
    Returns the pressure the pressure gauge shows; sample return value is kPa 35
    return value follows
kPa 360
